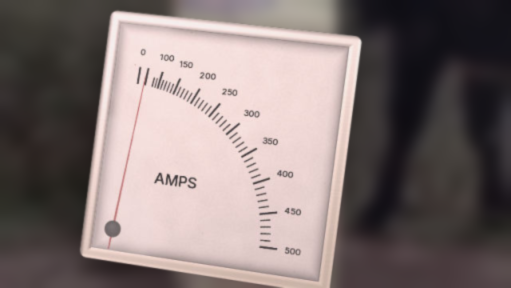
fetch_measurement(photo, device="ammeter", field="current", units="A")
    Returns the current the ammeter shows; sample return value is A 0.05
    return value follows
A 50
